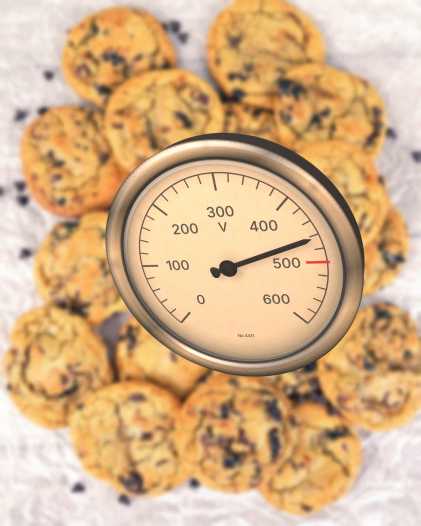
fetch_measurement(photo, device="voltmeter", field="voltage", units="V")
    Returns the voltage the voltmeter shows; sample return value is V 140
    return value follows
V 460
